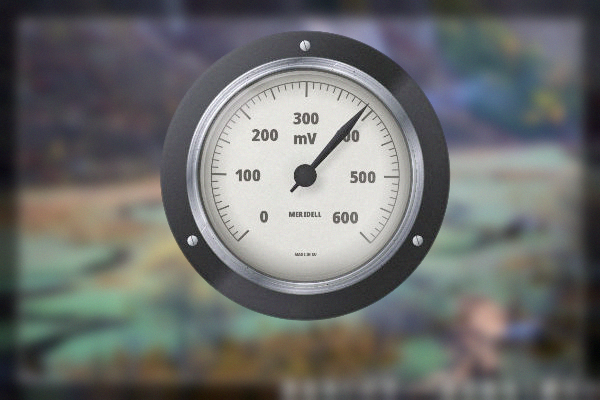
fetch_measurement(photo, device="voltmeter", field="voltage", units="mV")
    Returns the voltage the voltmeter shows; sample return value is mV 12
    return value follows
mV 390
